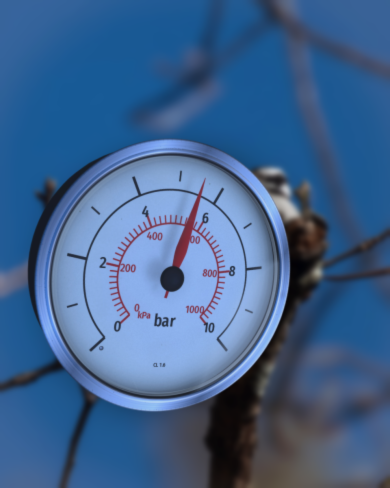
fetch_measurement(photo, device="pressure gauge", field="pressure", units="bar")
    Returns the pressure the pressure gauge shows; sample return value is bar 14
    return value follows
bar 5.5
